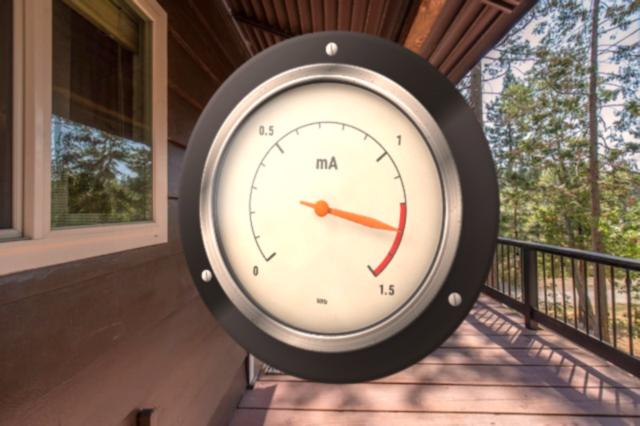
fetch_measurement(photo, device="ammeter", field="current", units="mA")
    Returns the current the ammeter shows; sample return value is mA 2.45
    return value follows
mA 1.3
